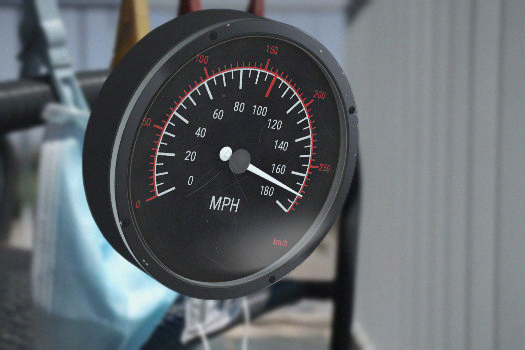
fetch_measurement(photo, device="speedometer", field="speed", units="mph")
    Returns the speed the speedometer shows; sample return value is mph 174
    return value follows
mph 170
